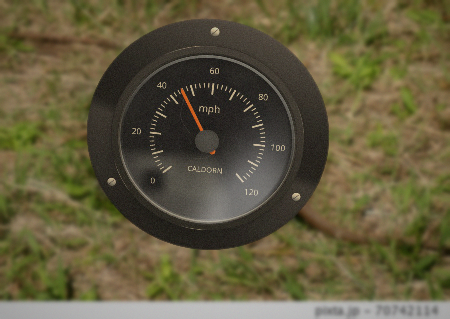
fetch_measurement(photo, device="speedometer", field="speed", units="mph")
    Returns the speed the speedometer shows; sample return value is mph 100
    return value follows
mph 46
